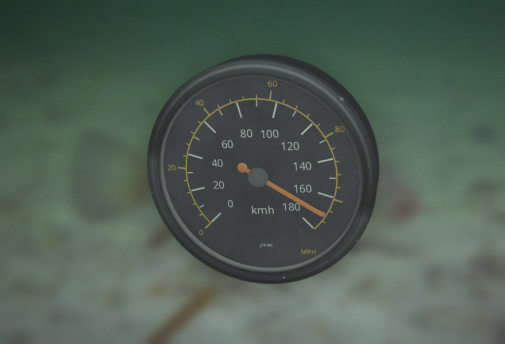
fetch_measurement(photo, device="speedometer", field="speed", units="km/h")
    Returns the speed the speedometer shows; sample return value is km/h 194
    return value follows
km/h 170
